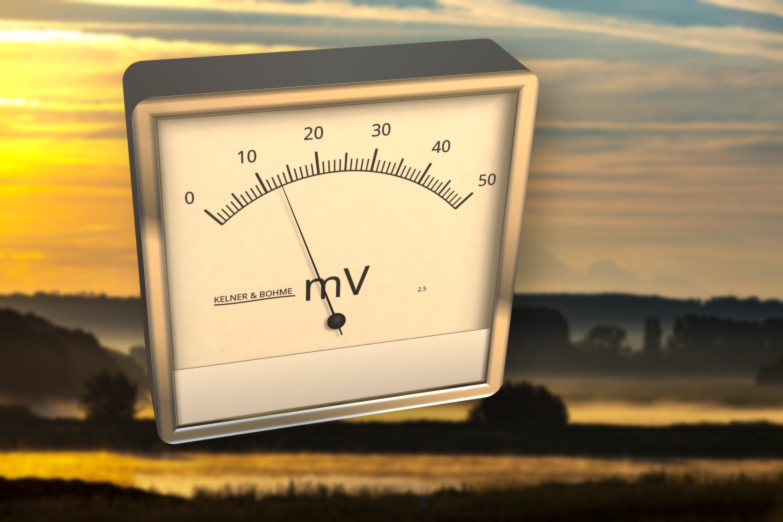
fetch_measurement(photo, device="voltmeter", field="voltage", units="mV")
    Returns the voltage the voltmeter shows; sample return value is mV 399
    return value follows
mV 13
